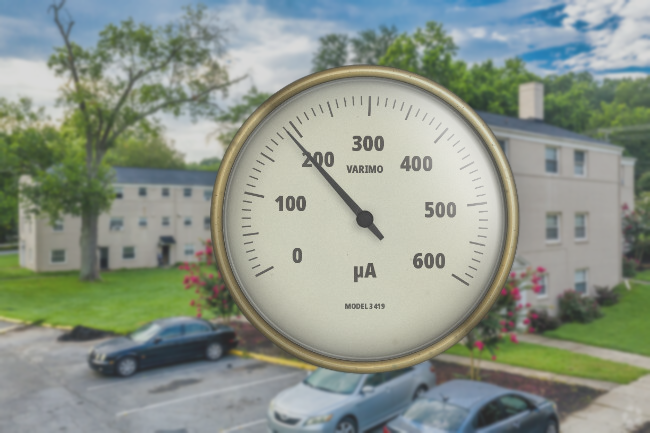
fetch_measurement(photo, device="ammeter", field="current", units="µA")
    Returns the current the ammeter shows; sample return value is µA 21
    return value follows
µA 190
